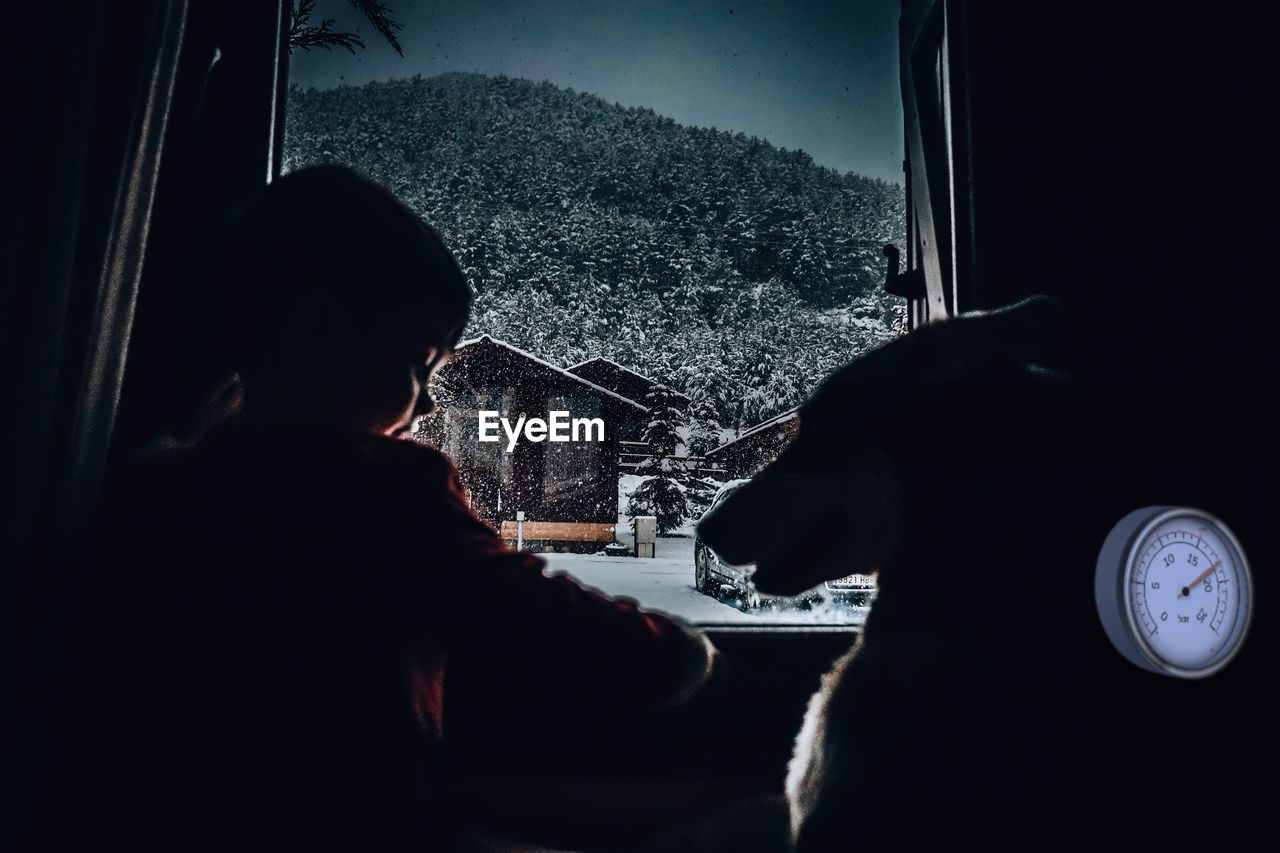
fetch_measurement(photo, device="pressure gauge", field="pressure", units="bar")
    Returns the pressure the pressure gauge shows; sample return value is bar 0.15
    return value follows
bar 18
